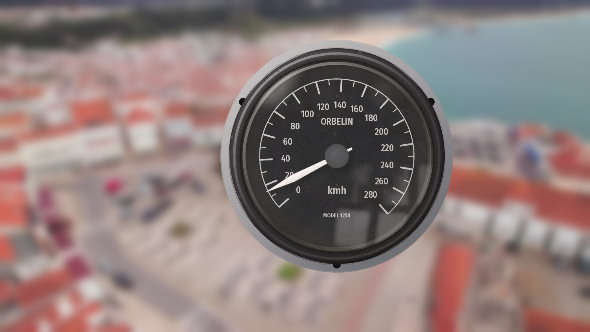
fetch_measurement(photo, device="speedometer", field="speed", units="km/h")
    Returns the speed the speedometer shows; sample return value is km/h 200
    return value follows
km/h 15
